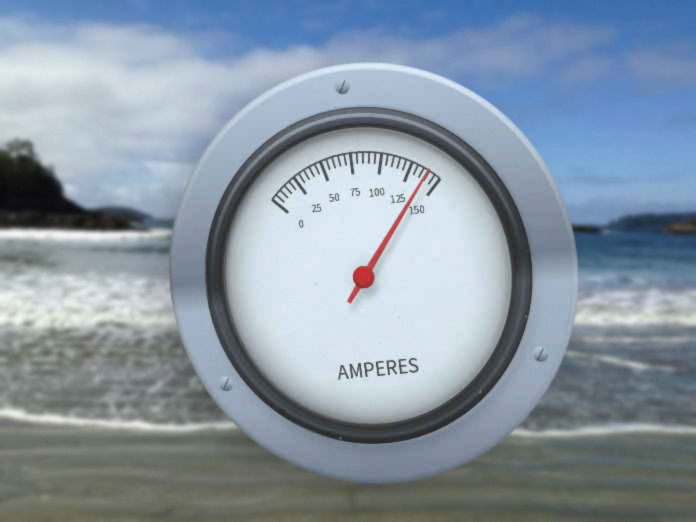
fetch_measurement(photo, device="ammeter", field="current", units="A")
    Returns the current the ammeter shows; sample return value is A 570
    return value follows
A 140
